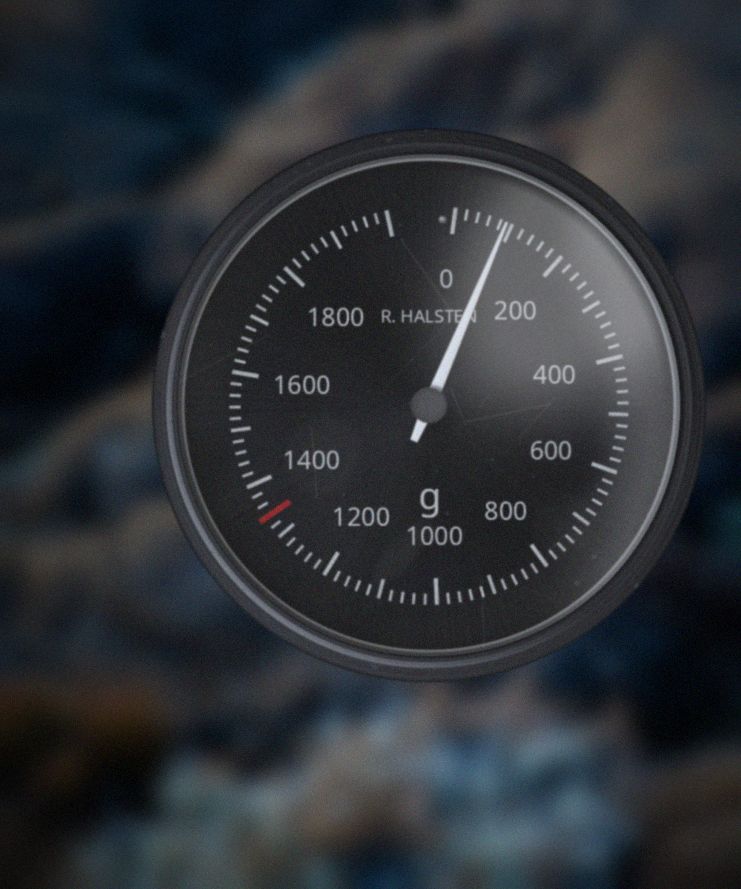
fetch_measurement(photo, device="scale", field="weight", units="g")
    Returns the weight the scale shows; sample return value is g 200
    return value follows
g 90
